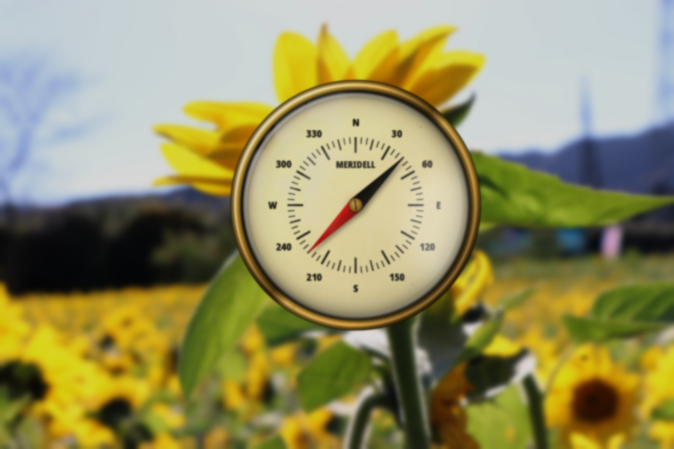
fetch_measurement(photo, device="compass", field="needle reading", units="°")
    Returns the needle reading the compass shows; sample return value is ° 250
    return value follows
° 225
